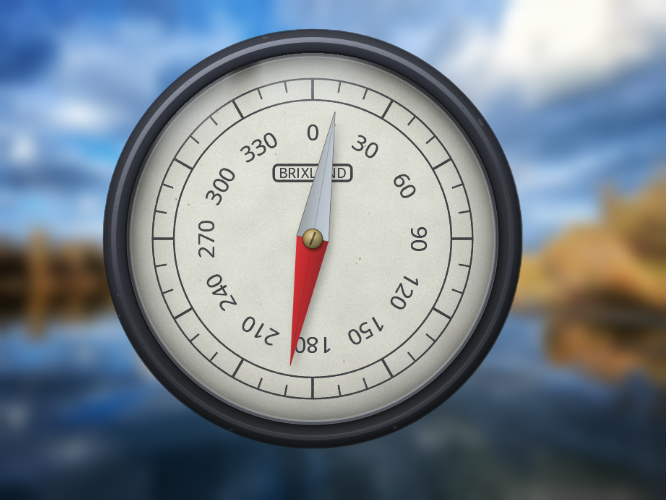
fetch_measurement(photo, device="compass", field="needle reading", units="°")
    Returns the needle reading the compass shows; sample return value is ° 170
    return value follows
° 190
